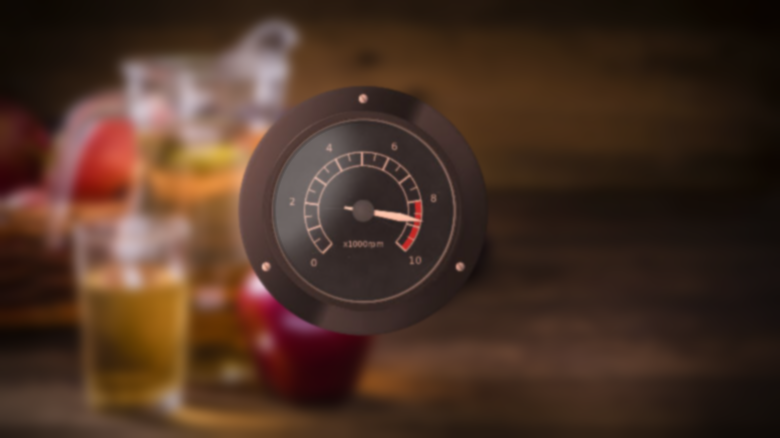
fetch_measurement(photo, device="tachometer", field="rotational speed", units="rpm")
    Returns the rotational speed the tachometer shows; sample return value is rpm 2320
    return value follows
rpm 8750
